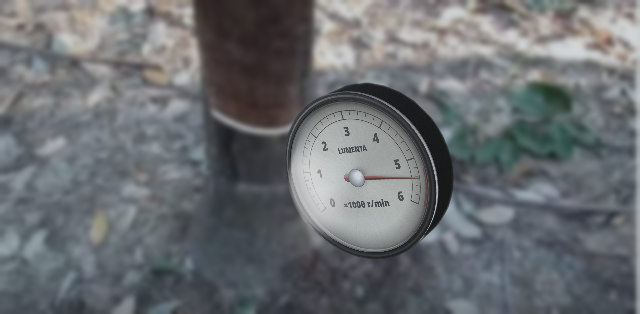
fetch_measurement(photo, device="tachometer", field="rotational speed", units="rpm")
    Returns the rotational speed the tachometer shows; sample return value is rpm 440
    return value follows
rpm 5400
